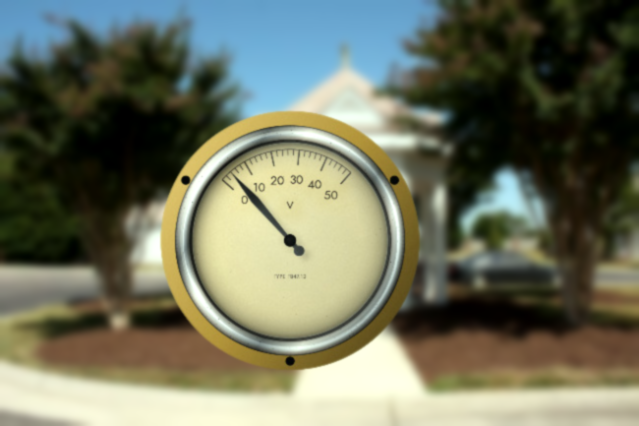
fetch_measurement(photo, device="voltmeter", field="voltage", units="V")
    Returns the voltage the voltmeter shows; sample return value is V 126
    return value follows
V 4
